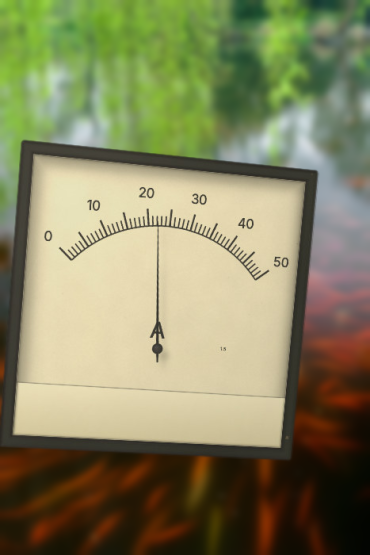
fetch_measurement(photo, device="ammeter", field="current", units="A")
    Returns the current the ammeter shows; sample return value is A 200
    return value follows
A 22
